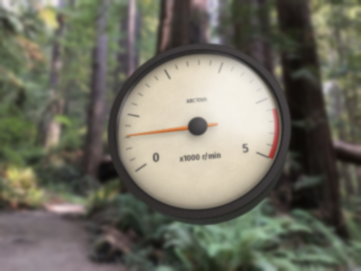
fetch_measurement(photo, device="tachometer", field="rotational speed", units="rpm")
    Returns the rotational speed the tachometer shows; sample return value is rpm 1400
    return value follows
rpm 600
